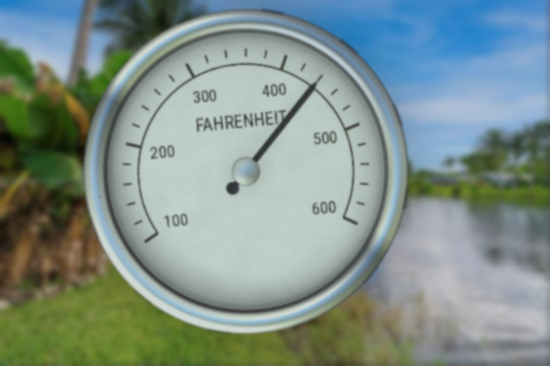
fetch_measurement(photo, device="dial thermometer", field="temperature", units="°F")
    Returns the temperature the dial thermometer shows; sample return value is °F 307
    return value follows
°F 440
